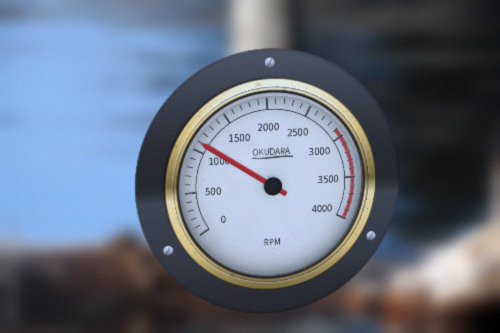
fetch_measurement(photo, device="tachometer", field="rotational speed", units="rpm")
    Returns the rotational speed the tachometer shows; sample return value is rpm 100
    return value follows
rpm 1100
